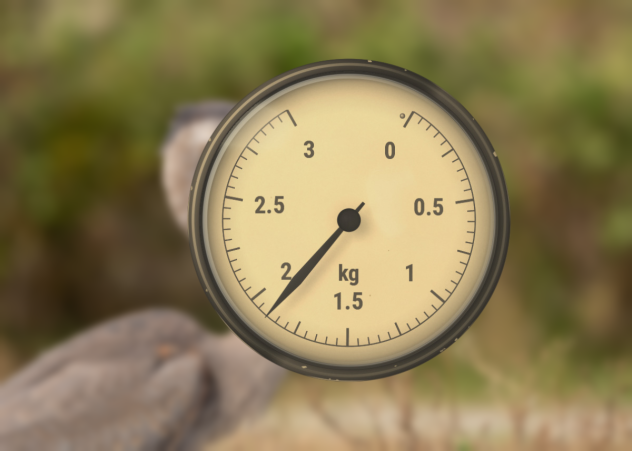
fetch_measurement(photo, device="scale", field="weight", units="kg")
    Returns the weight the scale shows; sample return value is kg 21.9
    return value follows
kg 1.9
